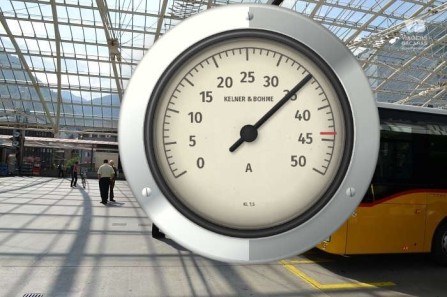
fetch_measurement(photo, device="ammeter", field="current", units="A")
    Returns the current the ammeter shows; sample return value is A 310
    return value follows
A 35
